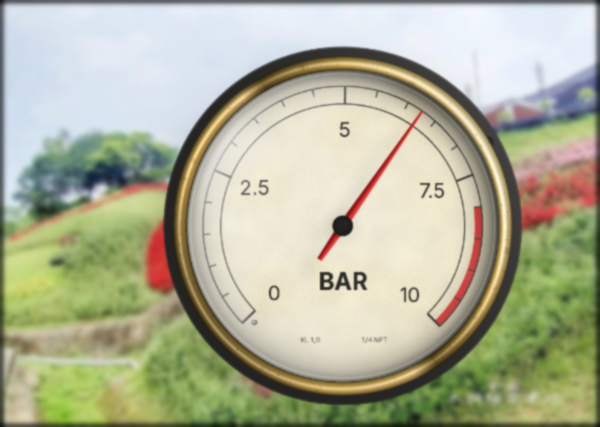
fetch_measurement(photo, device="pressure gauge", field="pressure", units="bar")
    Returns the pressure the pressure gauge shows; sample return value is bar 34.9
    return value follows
bar 6.25
